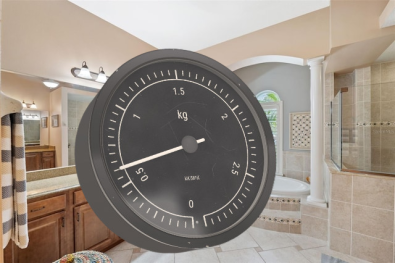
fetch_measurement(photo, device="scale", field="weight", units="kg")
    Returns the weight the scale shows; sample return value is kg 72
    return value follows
kg 0.6
